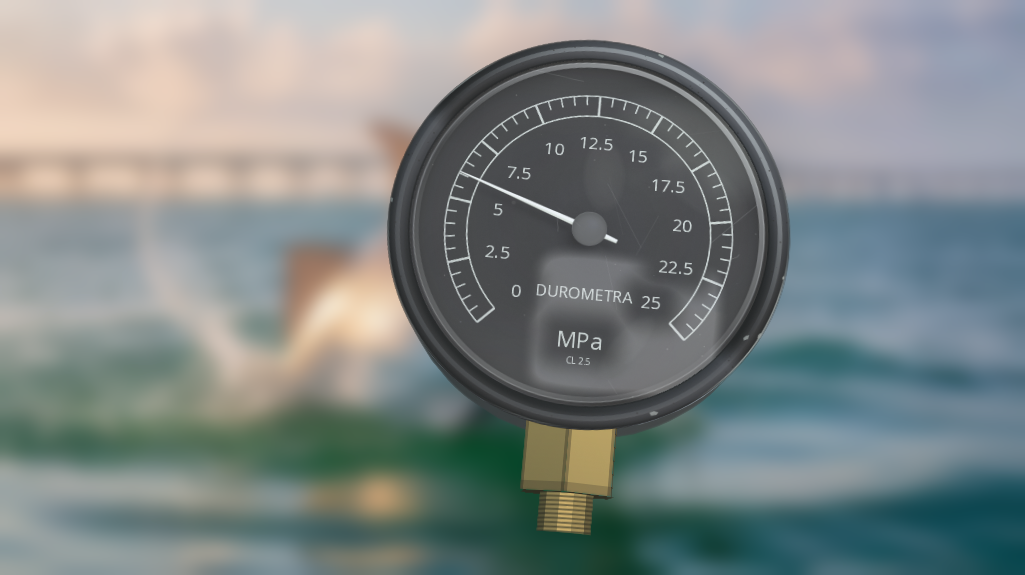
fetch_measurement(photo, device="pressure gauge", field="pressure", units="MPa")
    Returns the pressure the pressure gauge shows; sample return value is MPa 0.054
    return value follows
MPa 6
